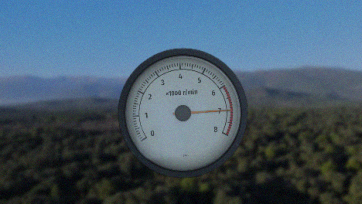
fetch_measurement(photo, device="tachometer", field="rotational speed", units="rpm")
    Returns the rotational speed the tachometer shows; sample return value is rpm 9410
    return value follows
rpm 7000
